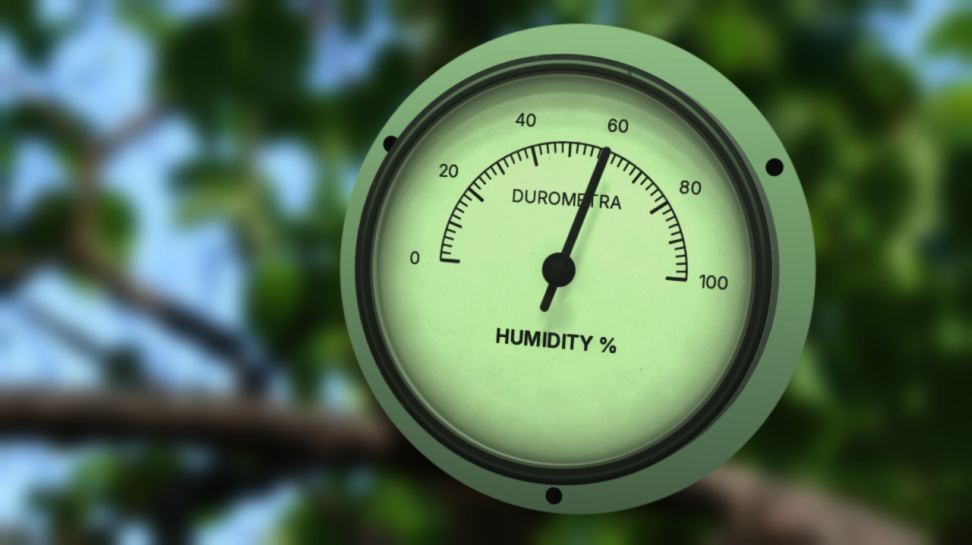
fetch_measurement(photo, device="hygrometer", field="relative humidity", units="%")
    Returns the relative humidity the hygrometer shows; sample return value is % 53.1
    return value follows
% 60
